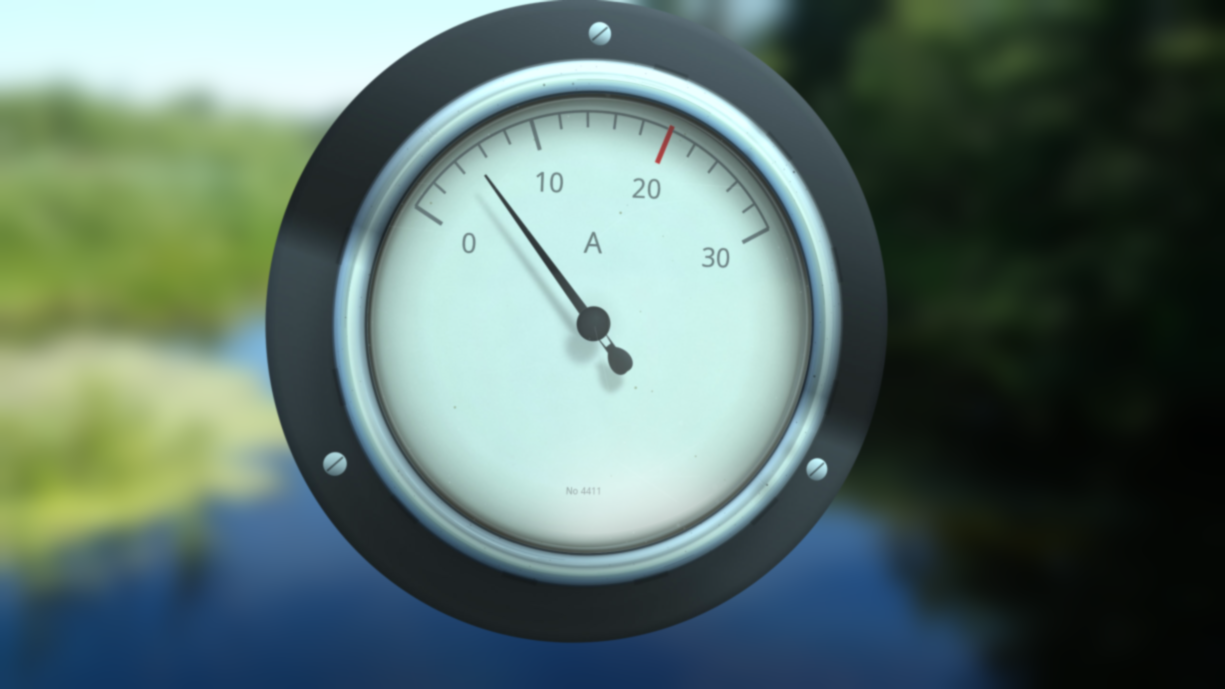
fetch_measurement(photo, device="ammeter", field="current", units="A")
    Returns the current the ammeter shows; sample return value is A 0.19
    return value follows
A 5
